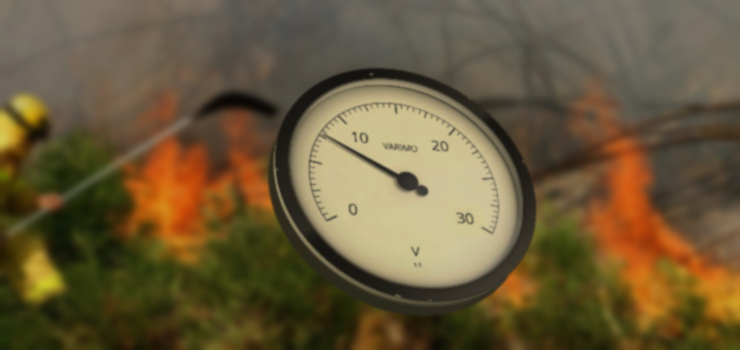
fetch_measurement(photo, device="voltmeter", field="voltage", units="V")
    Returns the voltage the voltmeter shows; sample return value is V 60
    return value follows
V 7.5
